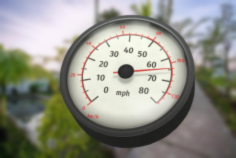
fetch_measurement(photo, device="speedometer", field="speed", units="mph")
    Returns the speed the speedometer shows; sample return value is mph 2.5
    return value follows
mph 65
